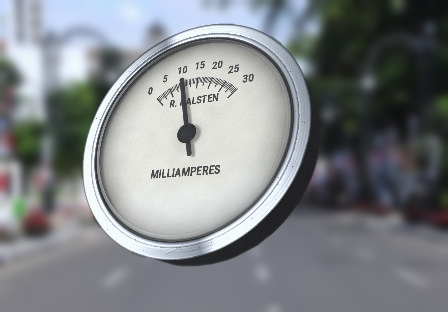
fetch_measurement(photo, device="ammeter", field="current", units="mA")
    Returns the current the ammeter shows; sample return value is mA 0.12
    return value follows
mA 10
